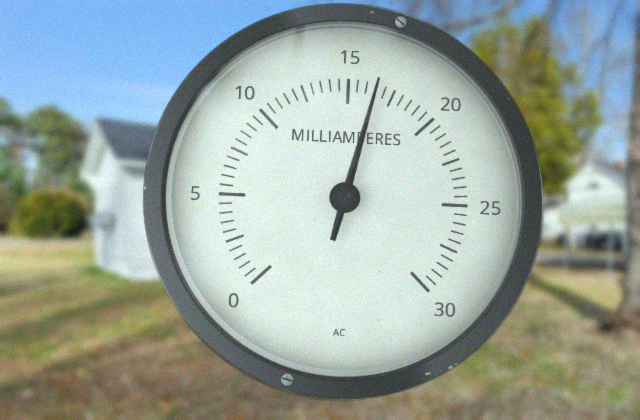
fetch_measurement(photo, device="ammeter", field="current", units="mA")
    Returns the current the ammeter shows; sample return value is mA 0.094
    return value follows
mA 16.5
